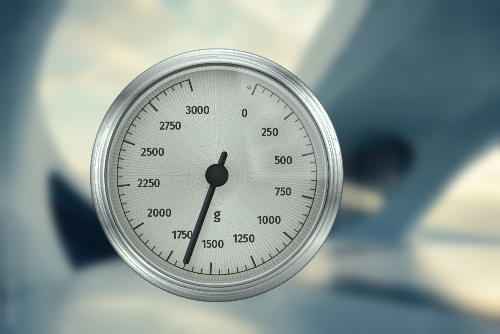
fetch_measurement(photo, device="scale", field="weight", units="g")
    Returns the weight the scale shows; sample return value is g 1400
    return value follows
g 1650
